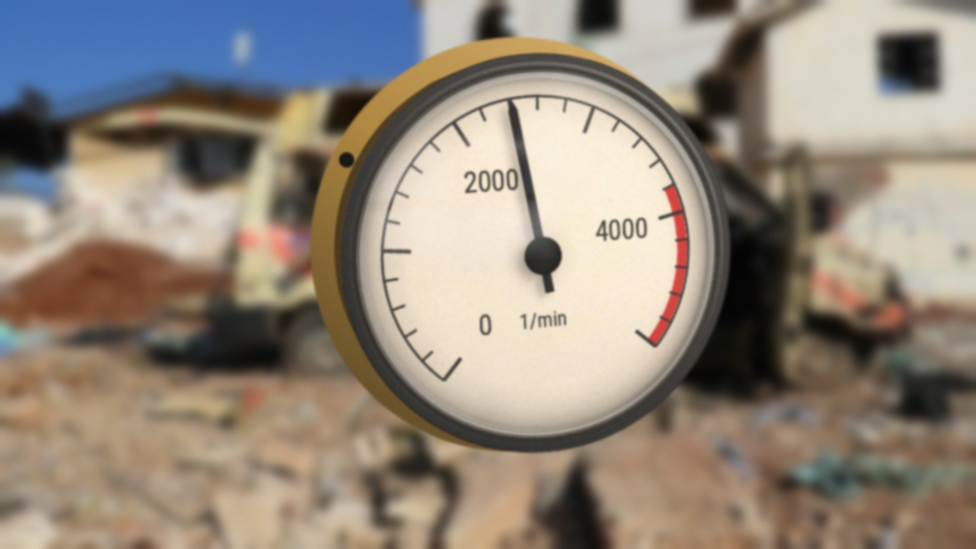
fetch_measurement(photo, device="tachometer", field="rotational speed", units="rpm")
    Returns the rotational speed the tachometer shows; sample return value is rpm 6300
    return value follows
rpm 2400
